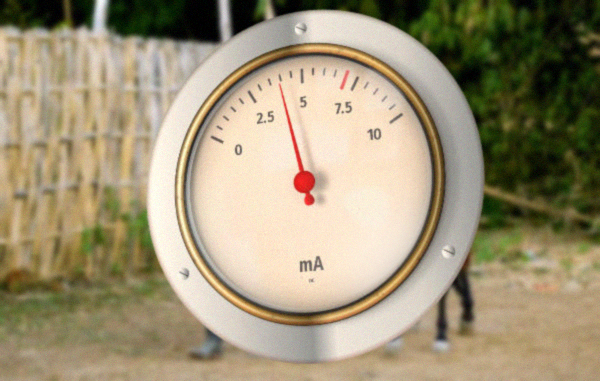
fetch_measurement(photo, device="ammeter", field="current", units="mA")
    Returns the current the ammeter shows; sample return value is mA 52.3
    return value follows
mA 4
